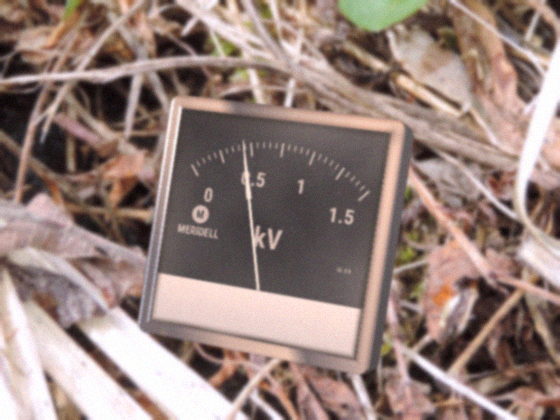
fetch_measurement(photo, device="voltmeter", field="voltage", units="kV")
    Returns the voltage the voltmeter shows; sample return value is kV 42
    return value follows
kV 0.45
